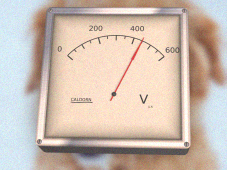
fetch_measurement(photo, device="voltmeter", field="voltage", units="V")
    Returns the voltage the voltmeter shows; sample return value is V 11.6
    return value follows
V 450
